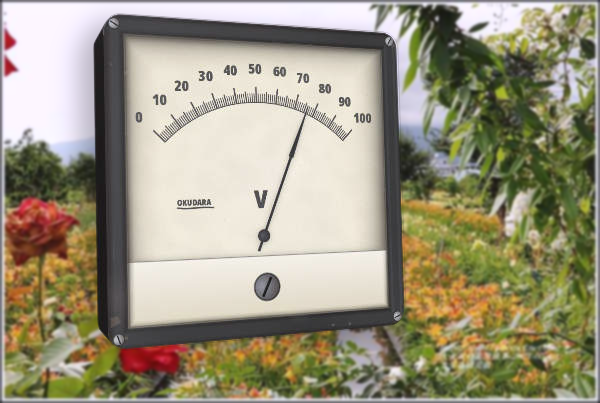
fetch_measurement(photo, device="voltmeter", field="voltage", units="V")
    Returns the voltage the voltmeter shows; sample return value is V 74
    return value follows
V 75
